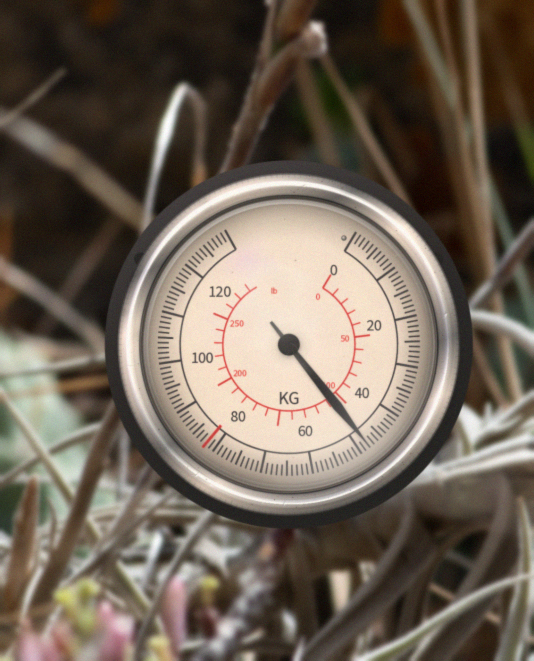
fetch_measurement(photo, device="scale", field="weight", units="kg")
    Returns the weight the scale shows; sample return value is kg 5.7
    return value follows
kg 48
